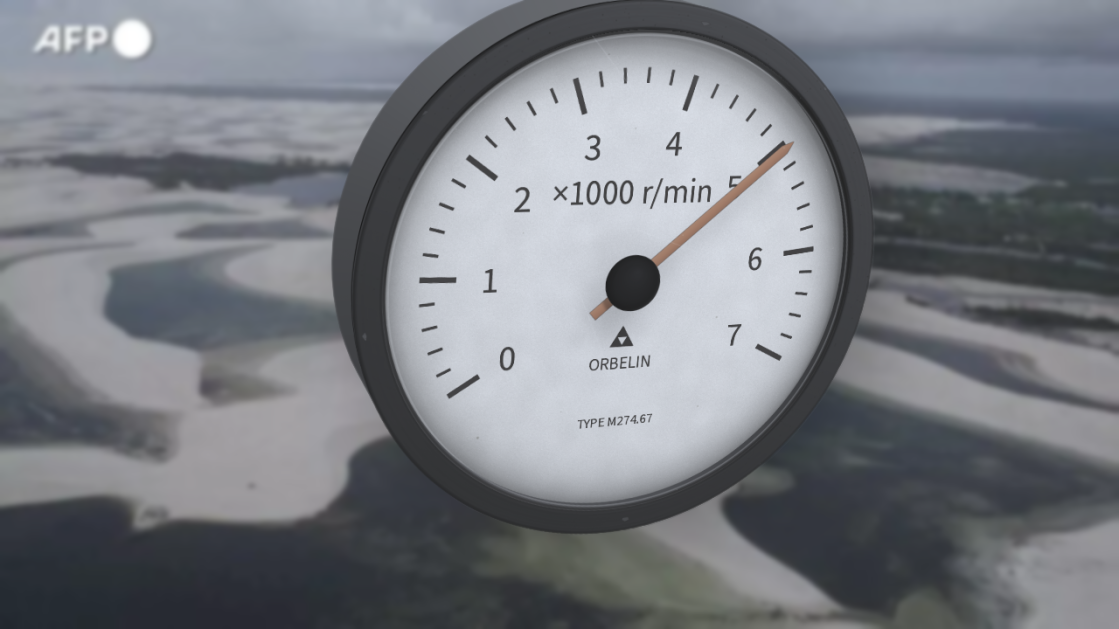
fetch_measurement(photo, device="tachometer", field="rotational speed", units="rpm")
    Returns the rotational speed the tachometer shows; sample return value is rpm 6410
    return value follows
rpm 5000
